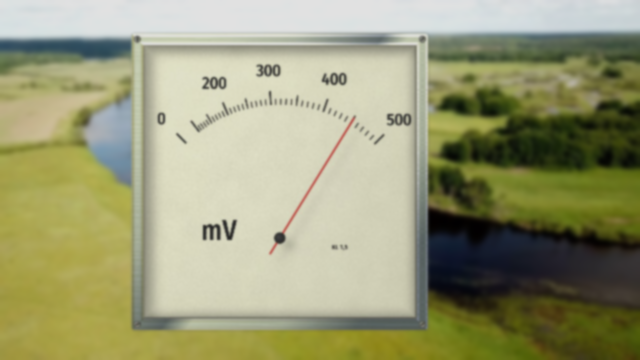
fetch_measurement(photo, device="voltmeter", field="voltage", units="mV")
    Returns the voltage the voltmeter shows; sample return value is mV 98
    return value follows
mV 450
